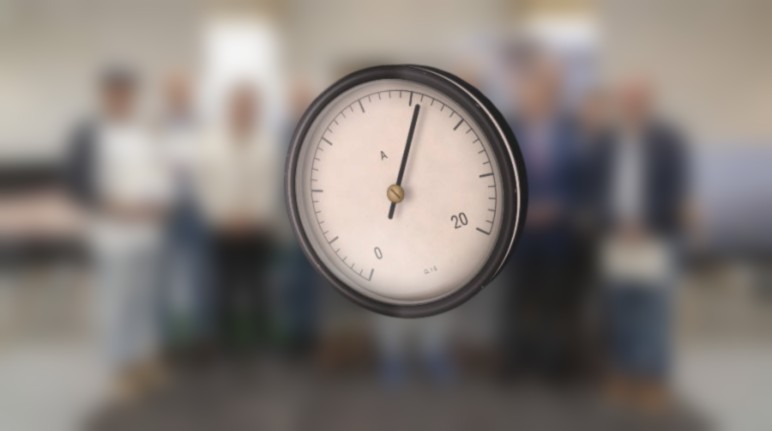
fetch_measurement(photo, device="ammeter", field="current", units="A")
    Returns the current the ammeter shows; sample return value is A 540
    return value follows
A 13
